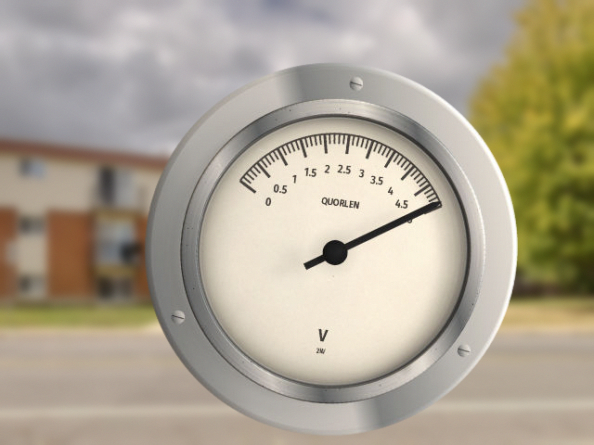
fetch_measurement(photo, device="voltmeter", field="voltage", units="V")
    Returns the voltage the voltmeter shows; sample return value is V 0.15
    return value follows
V 4.9
